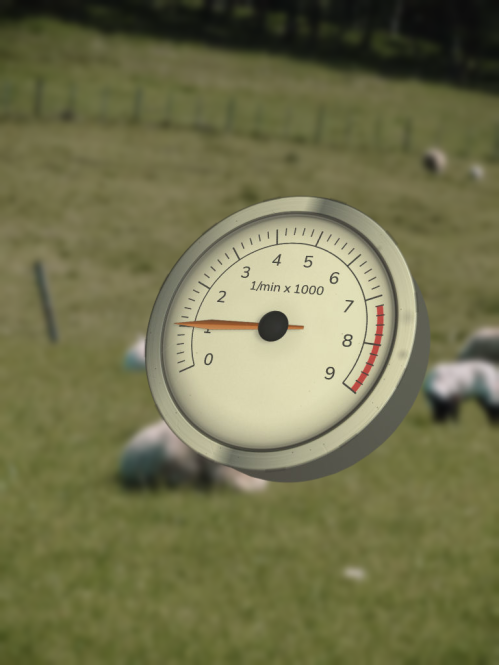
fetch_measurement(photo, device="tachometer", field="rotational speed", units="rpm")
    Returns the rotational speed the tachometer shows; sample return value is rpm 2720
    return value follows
rpm 1000
